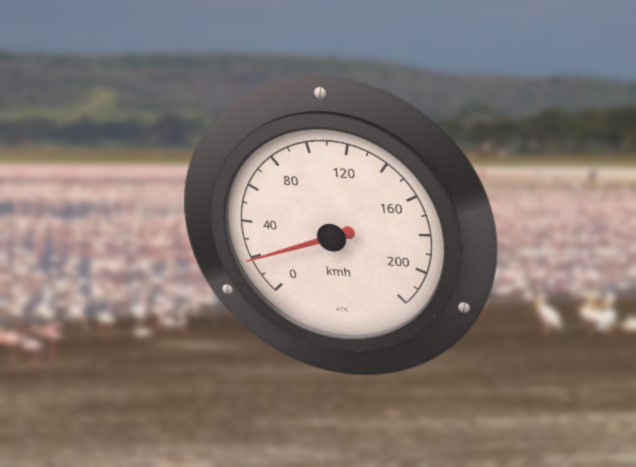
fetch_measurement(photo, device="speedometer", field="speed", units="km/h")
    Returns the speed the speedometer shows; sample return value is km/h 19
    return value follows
km/h 20
